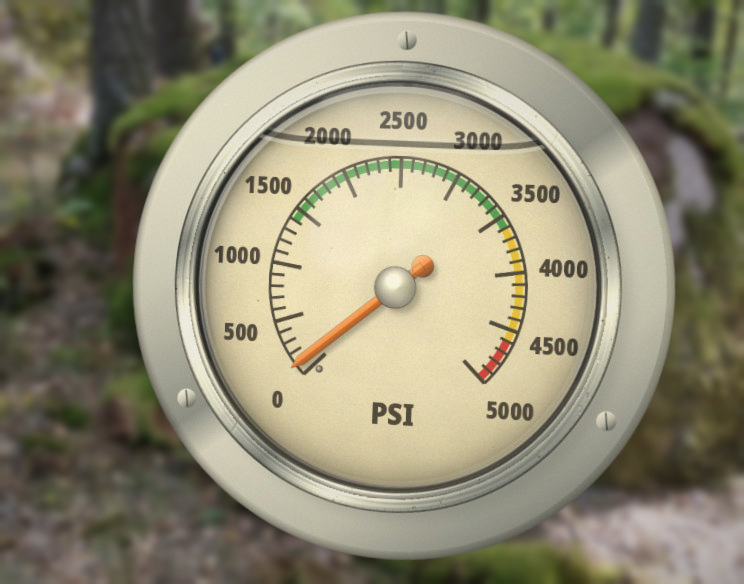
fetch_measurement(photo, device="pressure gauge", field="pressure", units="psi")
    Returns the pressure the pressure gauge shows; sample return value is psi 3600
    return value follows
psi 100
